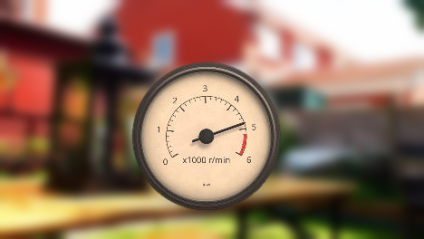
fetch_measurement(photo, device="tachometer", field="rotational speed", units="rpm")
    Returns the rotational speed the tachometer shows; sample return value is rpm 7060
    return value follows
rpm 4800
